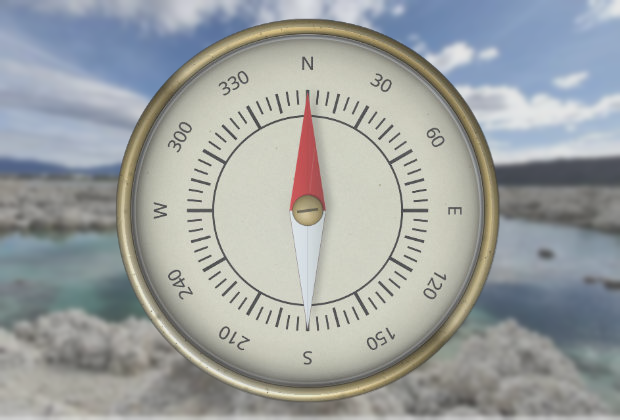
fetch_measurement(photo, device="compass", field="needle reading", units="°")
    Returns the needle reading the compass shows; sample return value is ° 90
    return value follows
° 0
